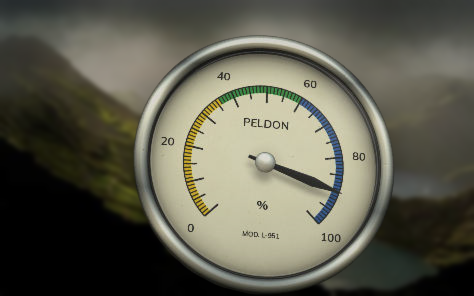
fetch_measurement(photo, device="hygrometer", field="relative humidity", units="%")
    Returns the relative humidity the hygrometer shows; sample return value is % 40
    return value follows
% 90
